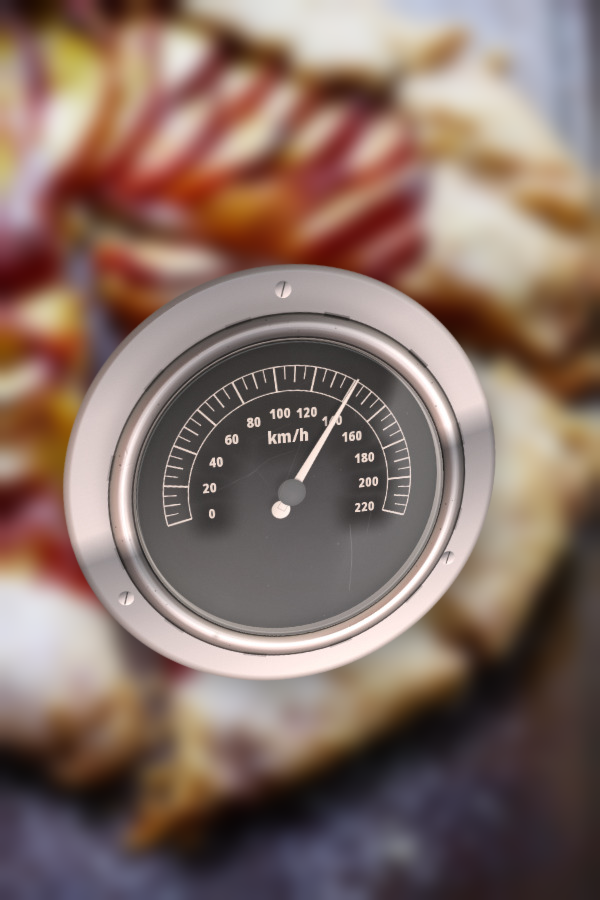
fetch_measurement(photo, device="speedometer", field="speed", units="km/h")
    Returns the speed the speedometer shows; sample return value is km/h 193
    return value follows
km/h 140
